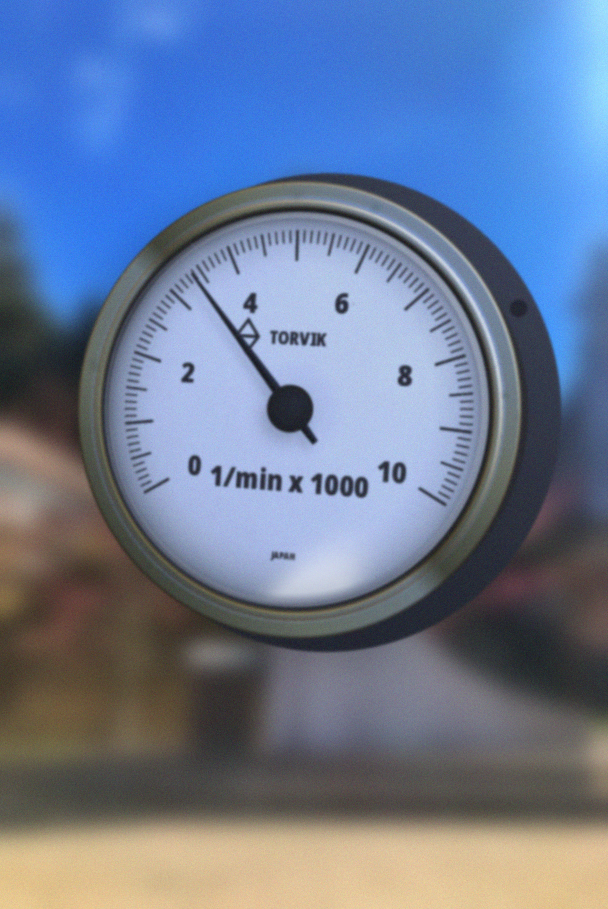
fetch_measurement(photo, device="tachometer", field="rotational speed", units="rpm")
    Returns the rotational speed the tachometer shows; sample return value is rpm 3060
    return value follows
rpm 3400
